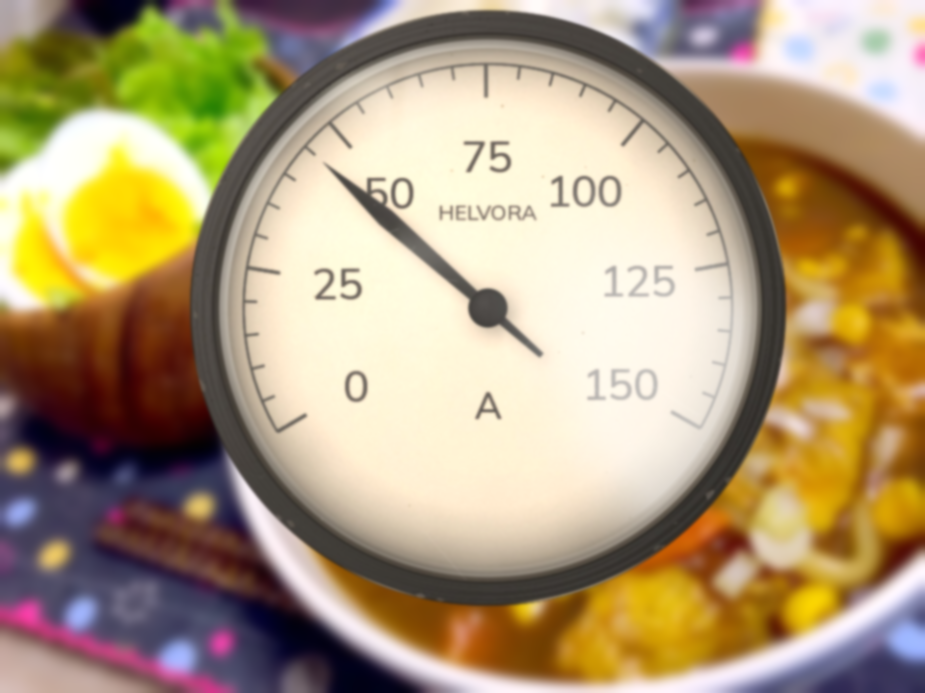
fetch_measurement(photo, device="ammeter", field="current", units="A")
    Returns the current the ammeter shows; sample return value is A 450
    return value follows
A 45
